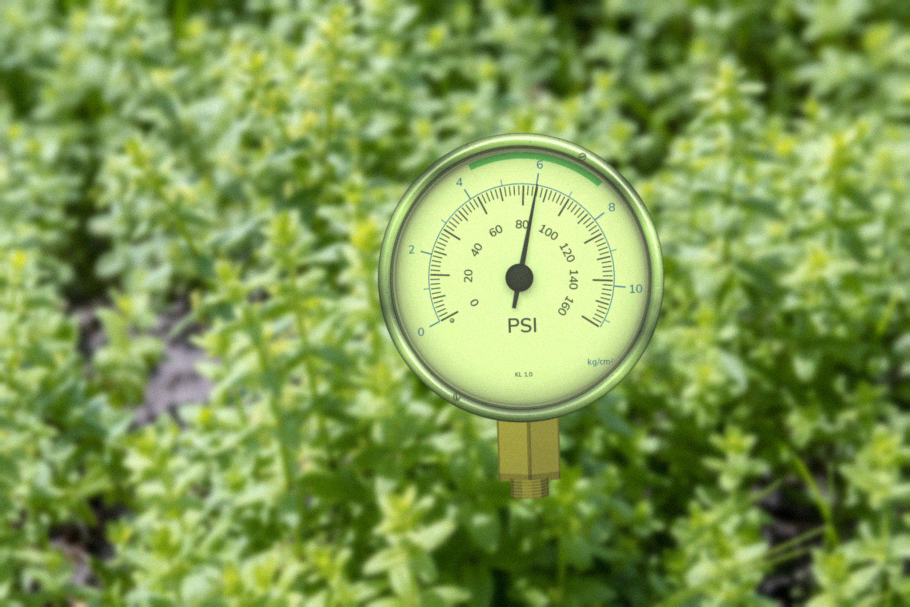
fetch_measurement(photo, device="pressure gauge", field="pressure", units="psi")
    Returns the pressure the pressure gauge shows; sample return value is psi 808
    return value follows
psi 86
